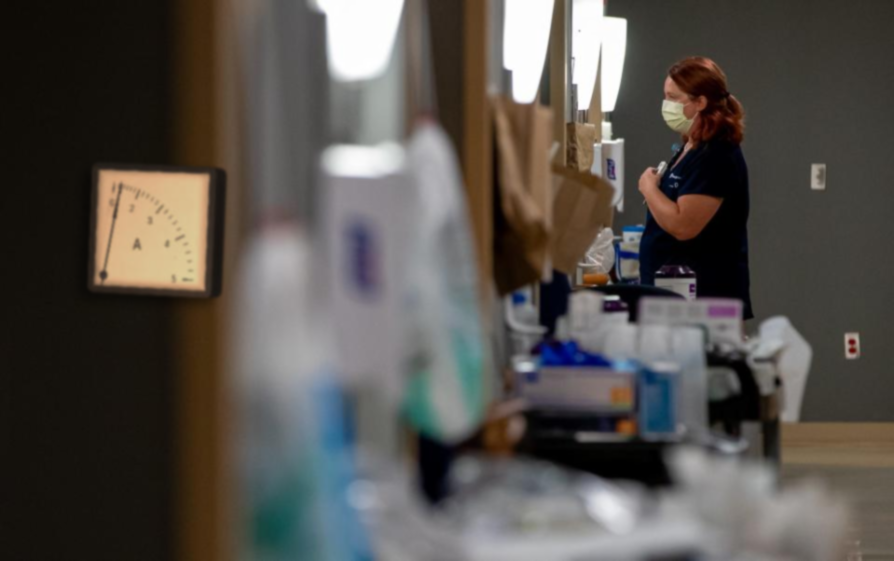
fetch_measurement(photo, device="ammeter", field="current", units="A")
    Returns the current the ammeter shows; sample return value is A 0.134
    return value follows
A 1
